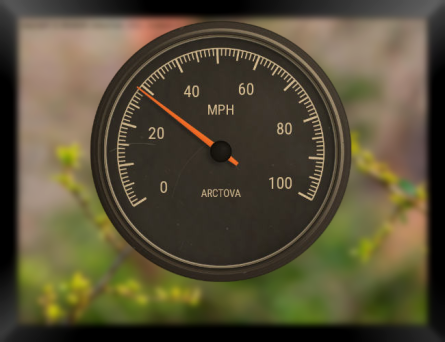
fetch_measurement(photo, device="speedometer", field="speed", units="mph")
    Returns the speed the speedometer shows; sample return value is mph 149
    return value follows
mph 29
